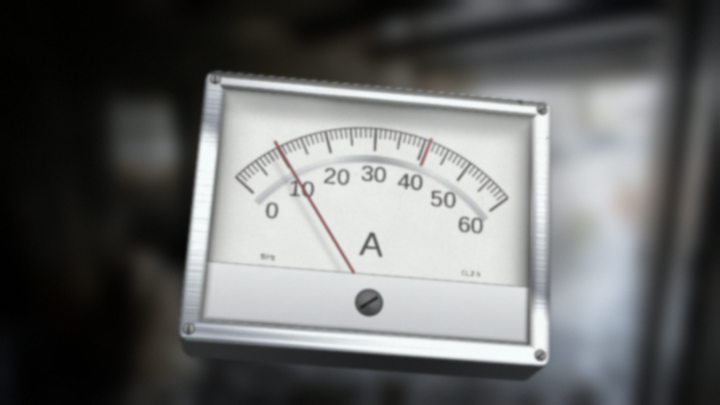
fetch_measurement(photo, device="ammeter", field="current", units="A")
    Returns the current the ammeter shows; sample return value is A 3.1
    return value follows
A 10
